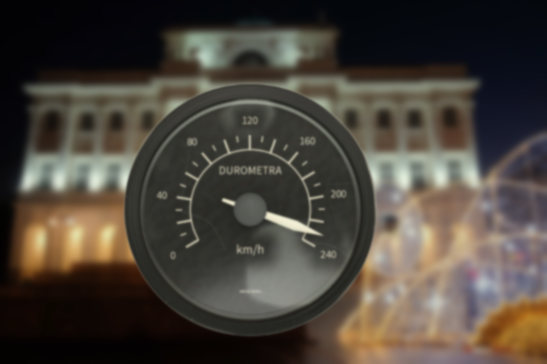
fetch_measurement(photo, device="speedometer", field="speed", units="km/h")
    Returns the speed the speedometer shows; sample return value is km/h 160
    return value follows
km/h 230
